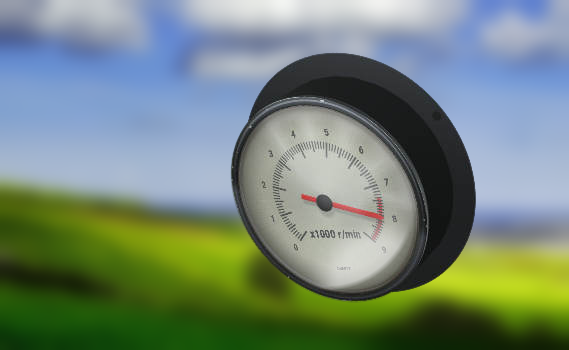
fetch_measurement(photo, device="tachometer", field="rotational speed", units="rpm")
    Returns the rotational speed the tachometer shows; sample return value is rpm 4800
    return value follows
rpm 8000
